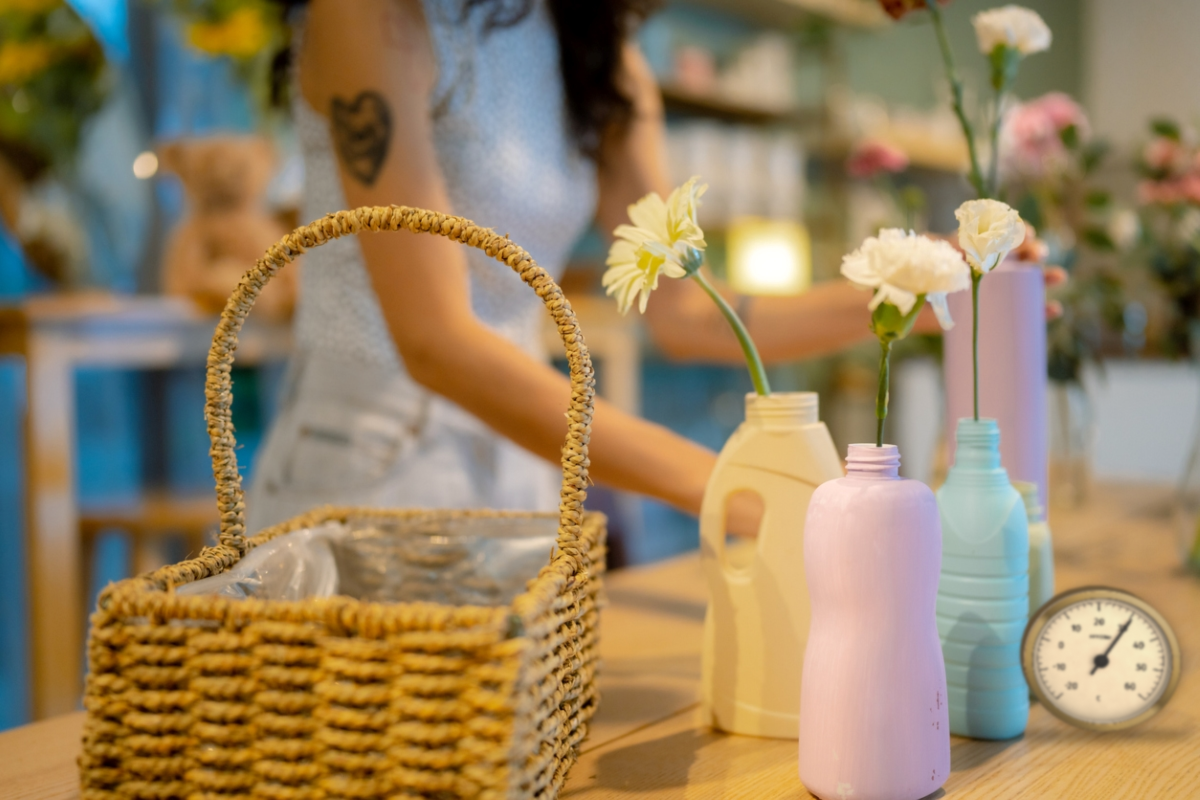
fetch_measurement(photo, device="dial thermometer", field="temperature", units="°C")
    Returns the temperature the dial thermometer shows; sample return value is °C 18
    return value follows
°C 30
